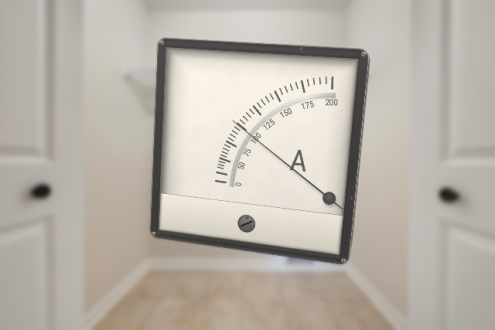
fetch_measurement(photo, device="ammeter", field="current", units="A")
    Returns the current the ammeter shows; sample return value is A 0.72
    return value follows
A 100
